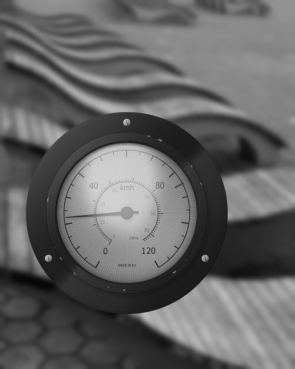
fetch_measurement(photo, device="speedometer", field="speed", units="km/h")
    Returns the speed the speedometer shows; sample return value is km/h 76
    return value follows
km/h 22.5
